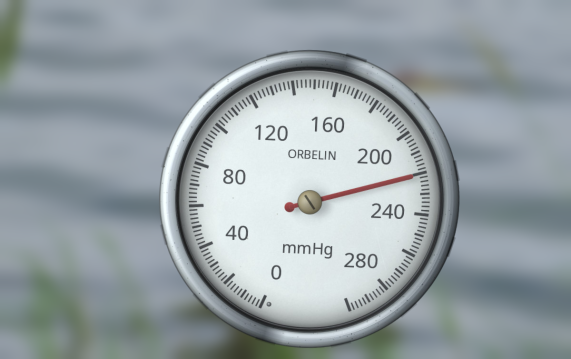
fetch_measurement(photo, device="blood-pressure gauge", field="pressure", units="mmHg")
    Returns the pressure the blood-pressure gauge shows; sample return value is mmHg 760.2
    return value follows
mmHg 220
